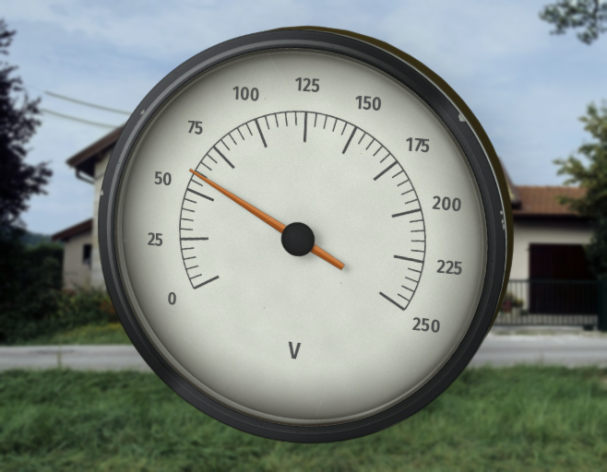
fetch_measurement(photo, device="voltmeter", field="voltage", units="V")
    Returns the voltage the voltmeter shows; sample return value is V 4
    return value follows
V 60
